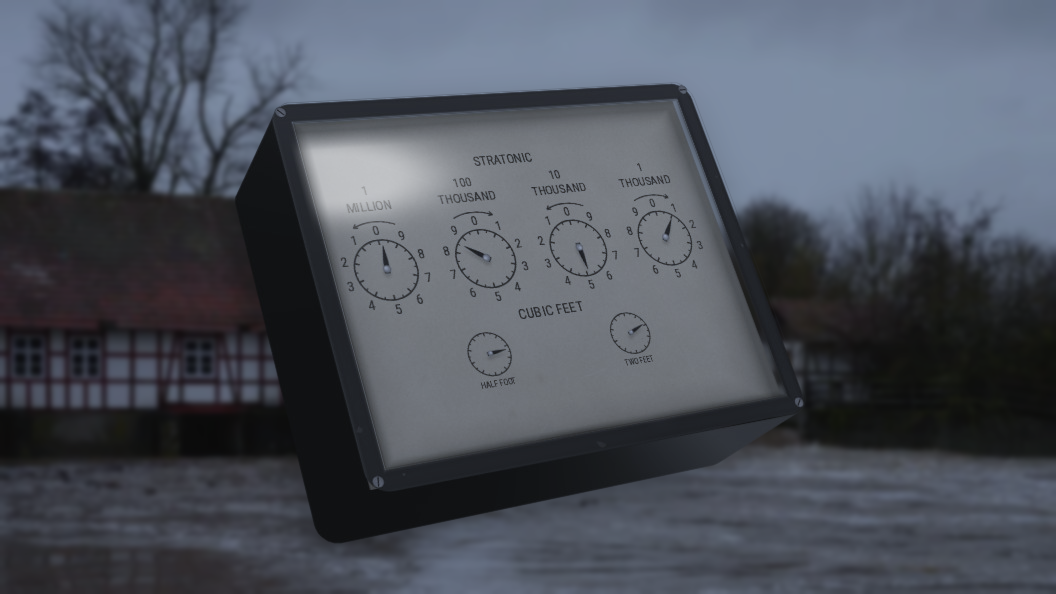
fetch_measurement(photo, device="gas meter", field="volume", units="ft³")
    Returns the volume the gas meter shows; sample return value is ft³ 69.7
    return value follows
ft³ 985100
